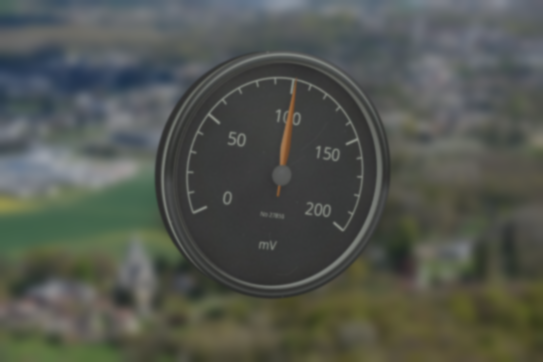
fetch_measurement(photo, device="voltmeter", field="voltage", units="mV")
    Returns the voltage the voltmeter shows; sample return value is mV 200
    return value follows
mV 100
